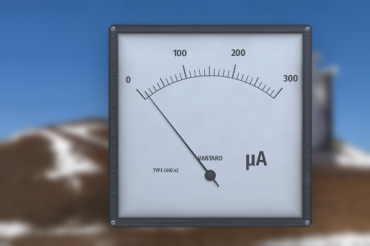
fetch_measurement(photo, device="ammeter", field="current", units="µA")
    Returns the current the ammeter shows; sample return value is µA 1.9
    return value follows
µA 10
